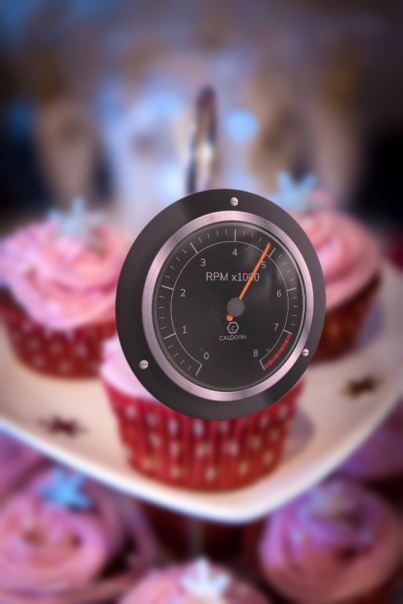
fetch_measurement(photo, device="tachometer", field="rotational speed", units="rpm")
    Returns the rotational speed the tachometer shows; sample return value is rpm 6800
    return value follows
rpm 4800
